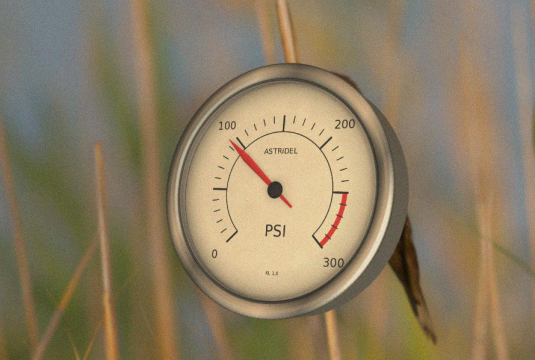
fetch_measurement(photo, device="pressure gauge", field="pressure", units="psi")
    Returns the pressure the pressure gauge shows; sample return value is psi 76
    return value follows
psi 95
